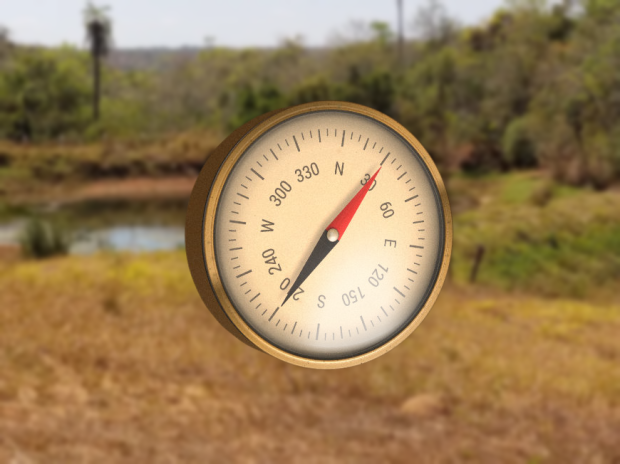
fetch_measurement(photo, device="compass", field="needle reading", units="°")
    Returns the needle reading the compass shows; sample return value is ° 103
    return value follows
° 30
